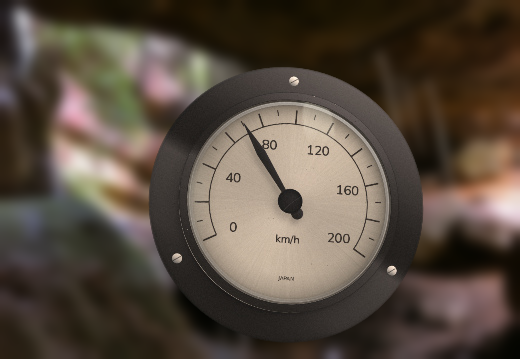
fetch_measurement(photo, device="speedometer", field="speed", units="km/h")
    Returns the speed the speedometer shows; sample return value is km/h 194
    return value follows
km/h 70
